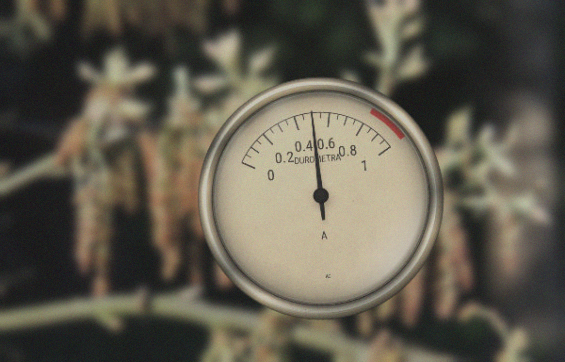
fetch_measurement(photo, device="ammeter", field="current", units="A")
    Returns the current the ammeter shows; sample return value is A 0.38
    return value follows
A 0.5
